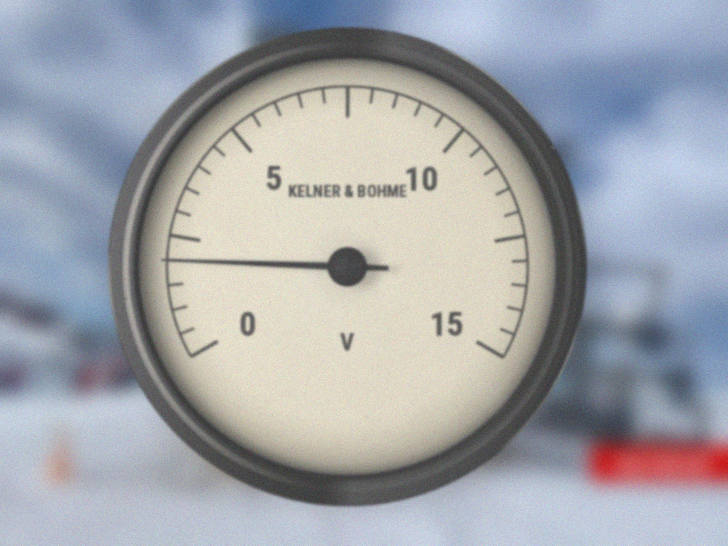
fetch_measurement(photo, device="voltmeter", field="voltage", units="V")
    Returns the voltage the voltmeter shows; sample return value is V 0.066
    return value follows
V 2
